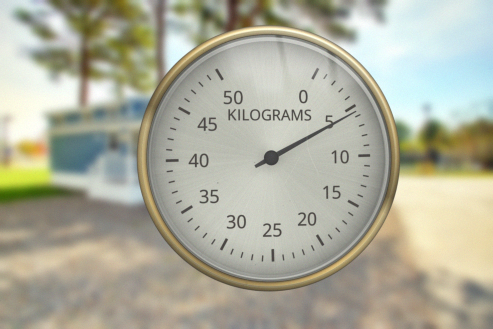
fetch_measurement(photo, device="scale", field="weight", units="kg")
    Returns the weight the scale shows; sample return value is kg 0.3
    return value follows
kg 5.5
